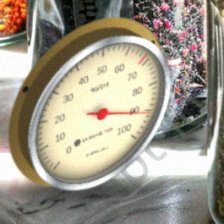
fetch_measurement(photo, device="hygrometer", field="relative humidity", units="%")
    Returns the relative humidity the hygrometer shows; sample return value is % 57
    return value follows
% 90
